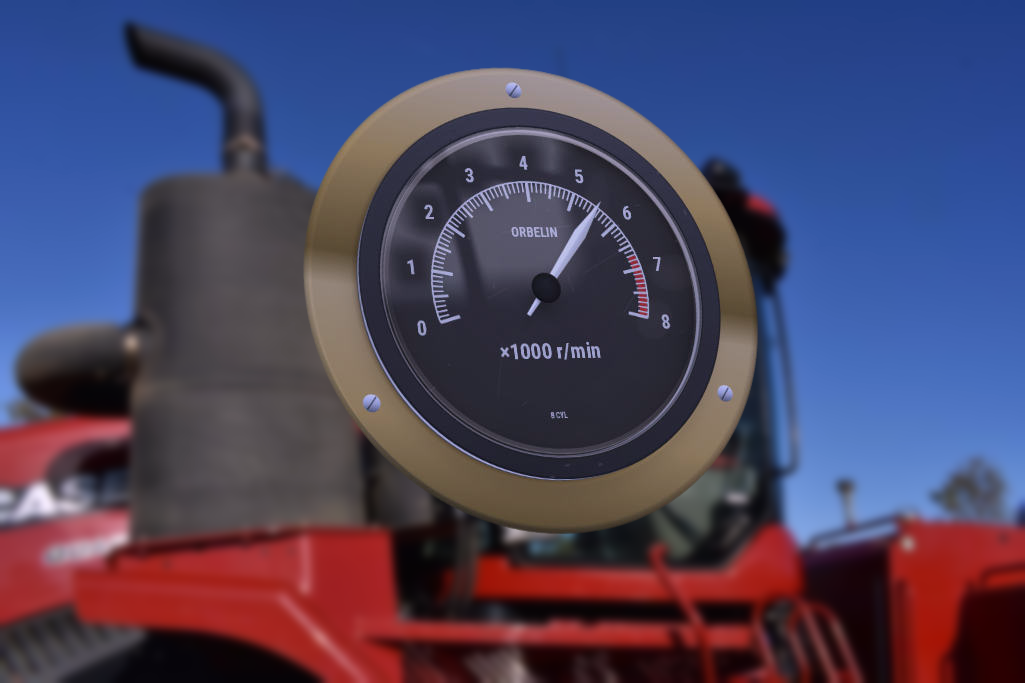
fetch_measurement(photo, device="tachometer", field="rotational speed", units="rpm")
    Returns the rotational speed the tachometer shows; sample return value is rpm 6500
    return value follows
rpm 5500
